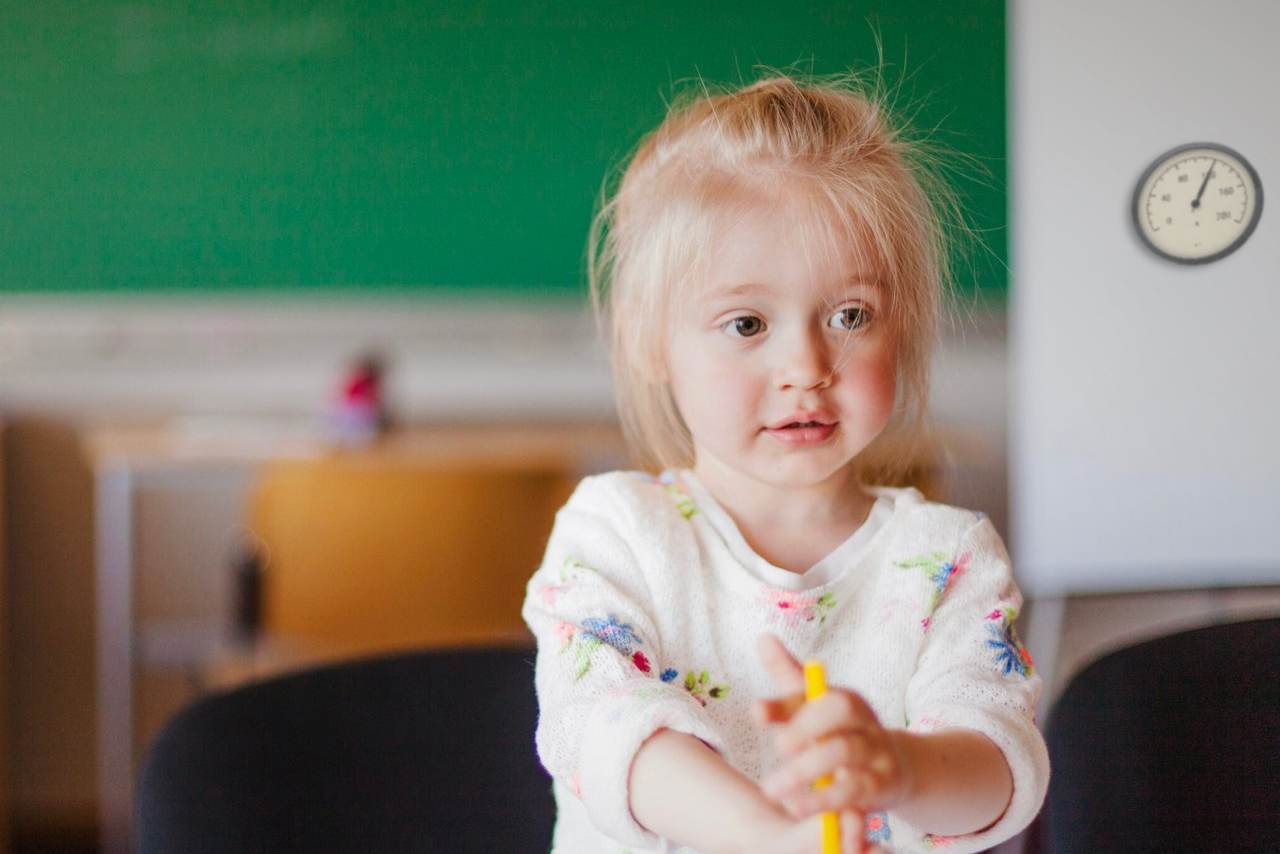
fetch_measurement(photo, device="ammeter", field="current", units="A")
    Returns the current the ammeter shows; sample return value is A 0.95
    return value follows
A 120
